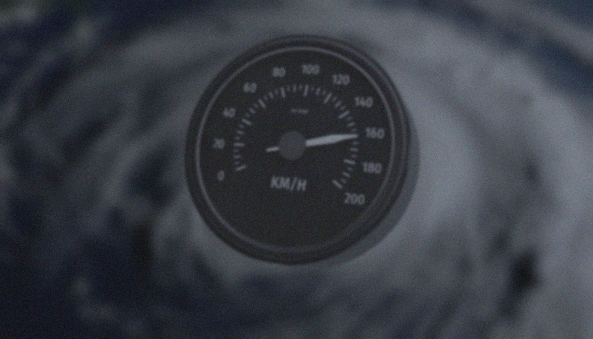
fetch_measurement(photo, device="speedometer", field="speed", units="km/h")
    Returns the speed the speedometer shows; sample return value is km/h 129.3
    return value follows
km/h 160
